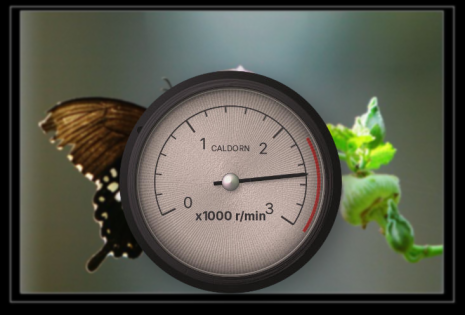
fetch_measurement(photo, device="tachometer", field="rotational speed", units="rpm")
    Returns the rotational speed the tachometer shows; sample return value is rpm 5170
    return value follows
rpm 2500
